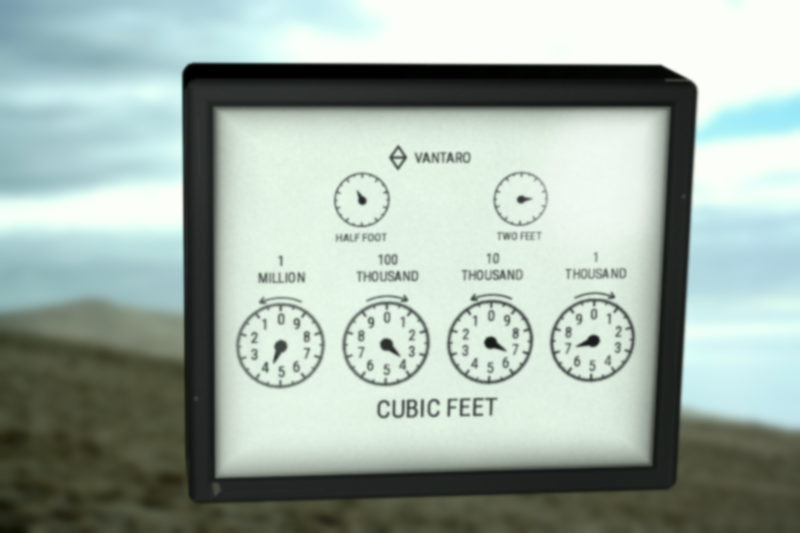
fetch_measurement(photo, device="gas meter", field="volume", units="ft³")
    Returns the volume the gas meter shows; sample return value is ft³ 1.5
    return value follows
ft³ 436700
